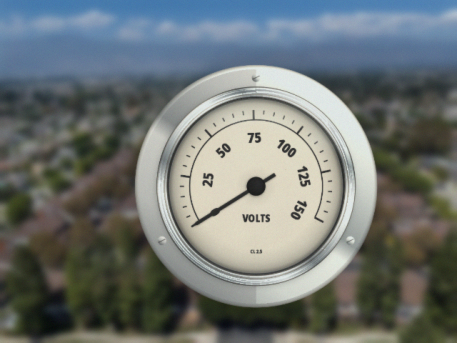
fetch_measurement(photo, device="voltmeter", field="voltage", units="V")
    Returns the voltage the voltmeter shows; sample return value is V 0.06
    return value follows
V 0
